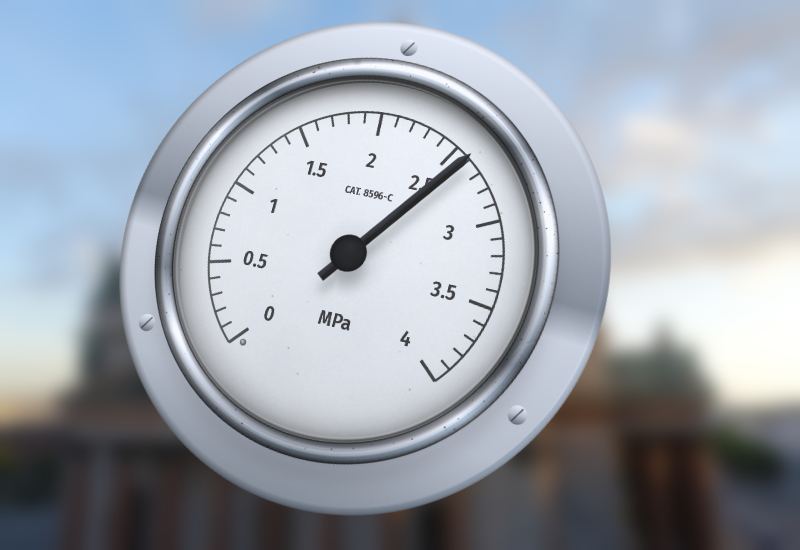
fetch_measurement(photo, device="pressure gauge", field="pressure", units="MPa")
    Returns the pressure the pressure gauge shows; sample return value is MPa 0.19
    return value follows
MPa 2.6
